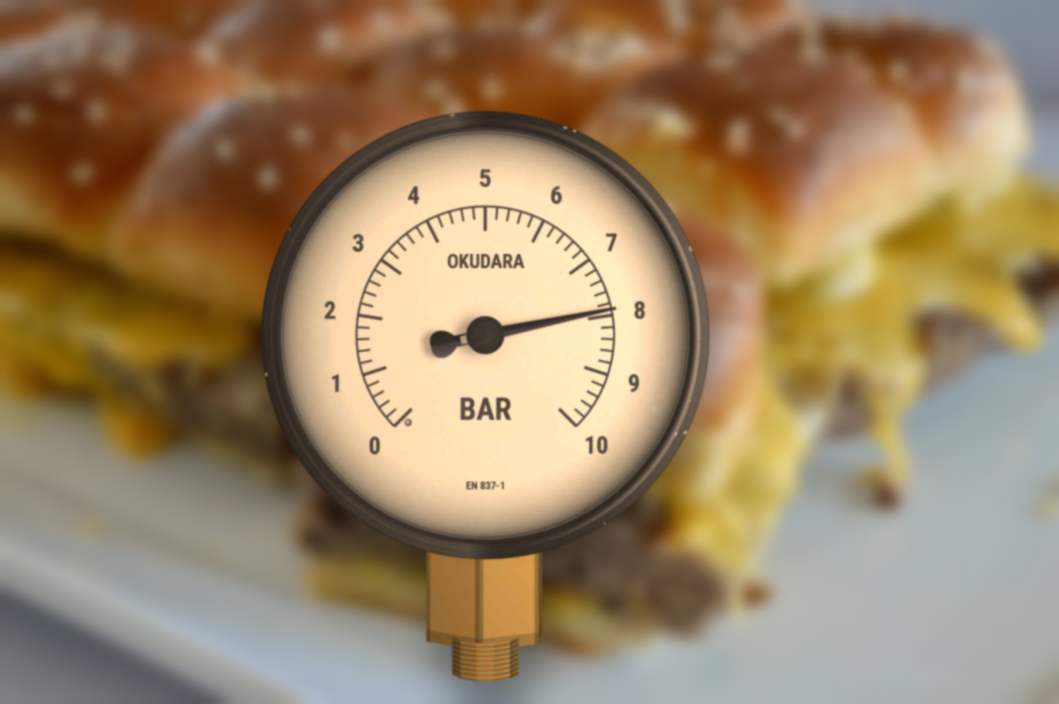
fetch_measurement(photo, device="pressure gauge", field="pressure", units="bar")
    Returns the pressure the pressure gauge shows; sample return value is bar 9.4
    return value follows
bar 7.9
